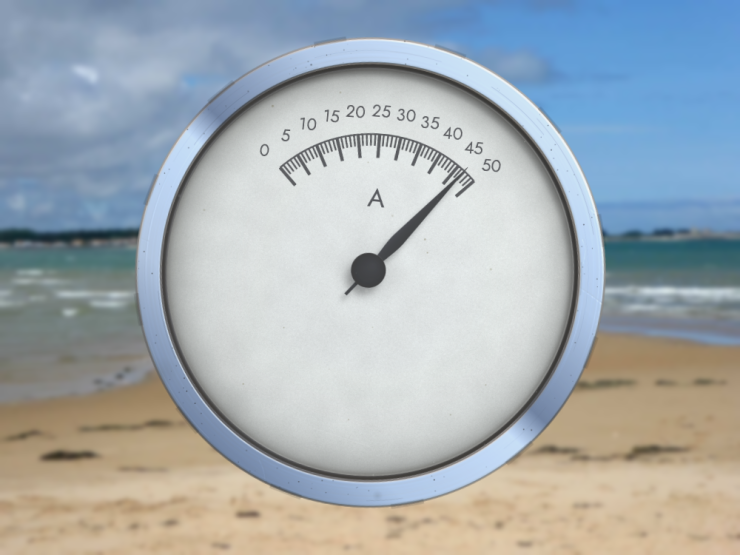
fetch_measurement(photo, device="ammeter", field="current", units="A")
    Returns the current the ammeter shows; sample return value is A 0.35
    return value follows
A 47
